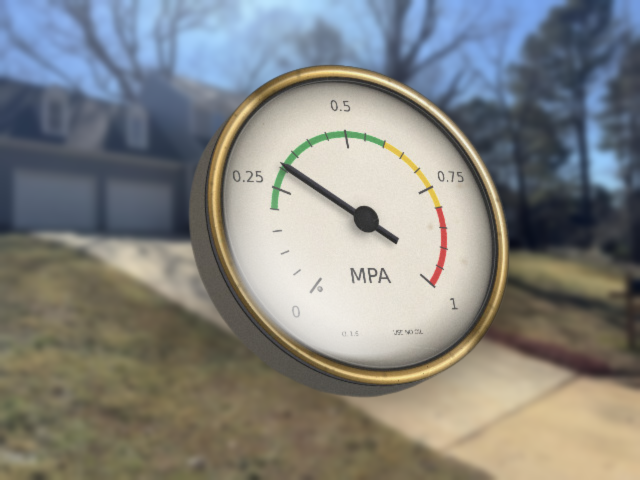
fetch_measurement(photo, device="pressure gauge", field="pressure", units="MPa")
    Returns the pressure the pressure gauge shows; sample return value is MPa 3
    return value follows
MPa 0.3
